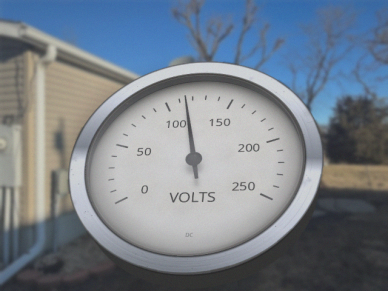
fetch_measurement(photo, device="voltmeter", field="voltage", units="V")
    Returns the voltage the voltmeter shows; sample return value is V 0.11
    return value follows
V 115
